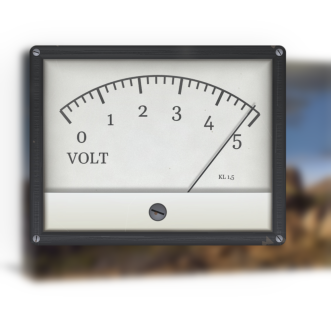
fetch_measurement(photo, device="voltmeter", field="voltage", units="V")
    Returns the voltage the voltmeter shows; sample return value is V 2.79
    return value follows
V 4.8
